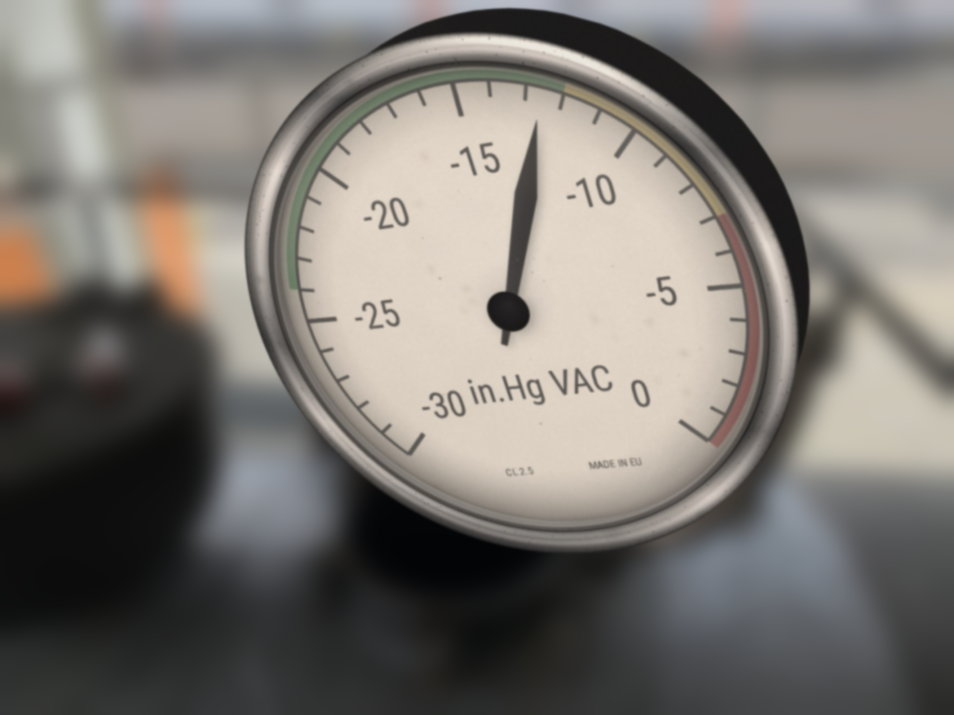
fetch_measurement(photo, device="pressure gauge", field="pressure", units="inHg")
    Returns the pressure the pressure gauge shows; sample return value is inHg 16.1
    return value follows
inHg -12.5
